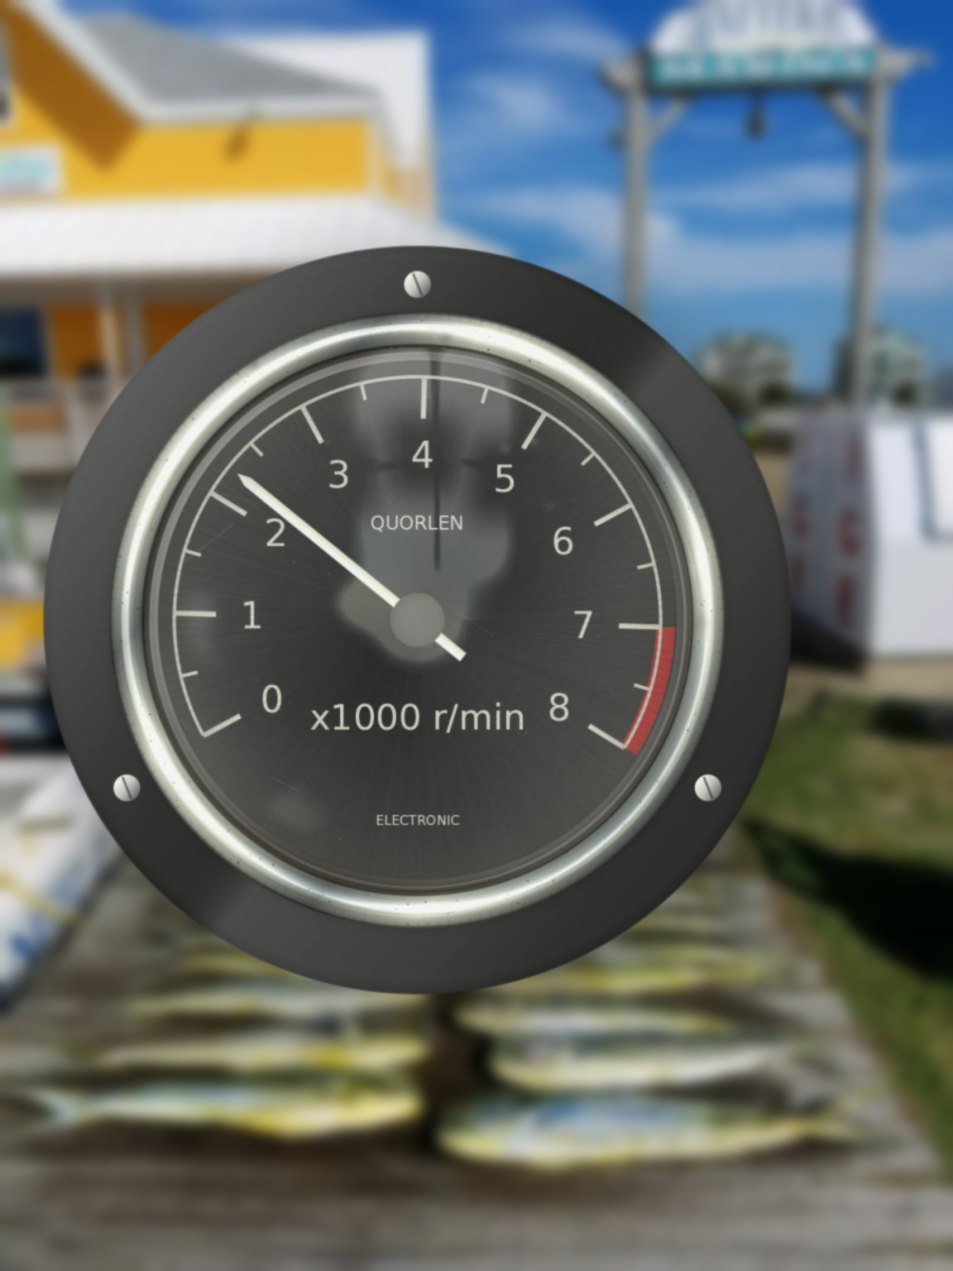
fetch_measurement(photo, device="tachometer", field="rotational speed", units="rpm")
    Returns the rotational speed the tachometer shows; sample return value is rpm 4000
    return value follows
rpm 2250
